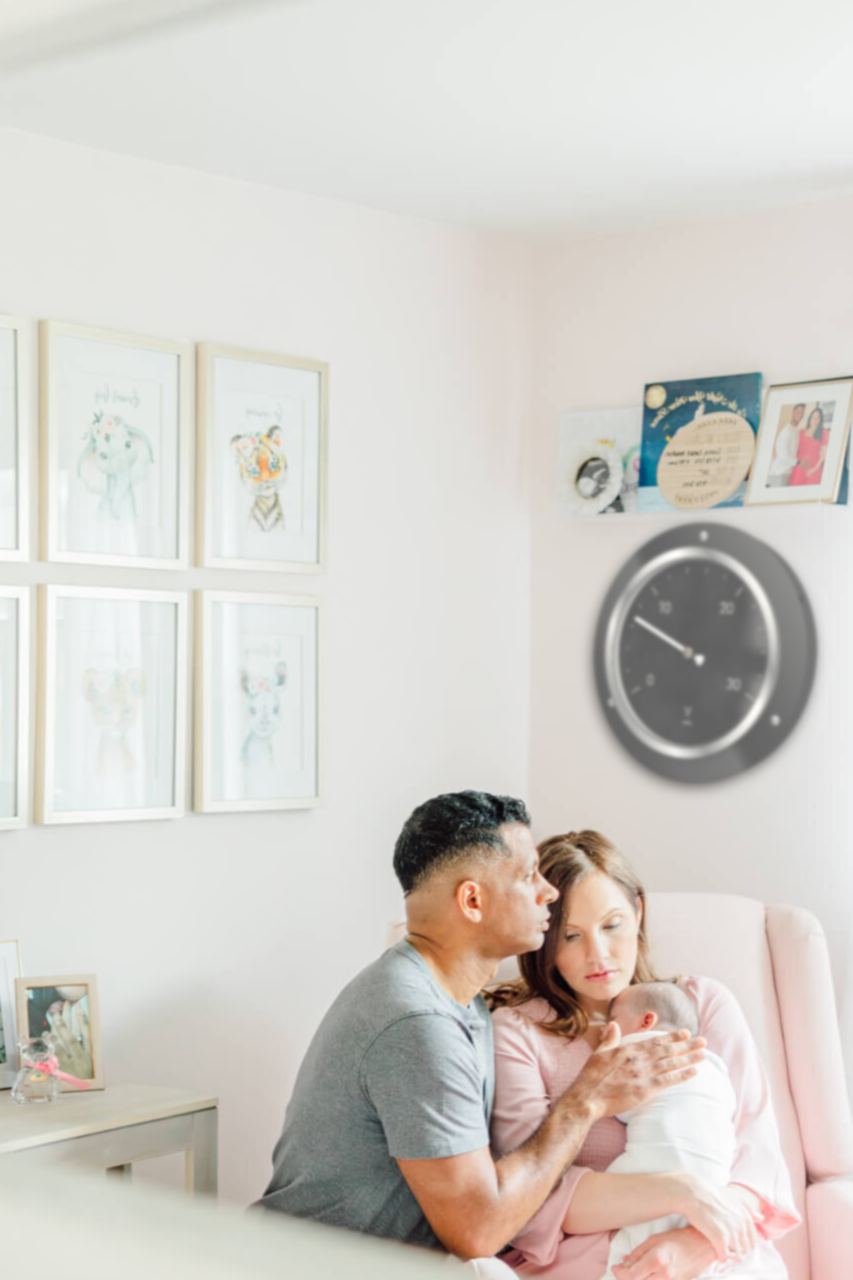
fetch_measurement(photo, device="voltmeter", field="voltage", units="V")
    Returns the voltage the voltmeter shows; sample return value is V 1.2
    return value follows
V 7
